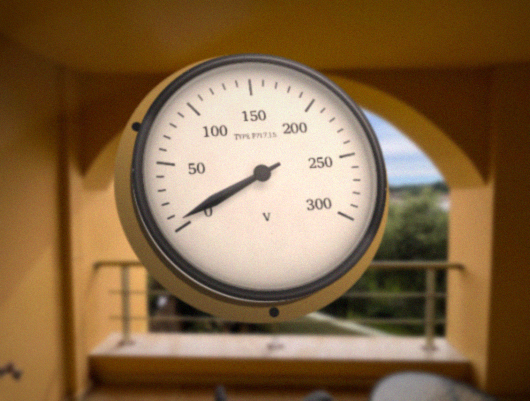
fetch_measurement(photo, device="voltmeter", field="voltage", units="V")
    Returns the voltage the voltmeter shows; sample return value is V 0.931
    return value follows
V 5
